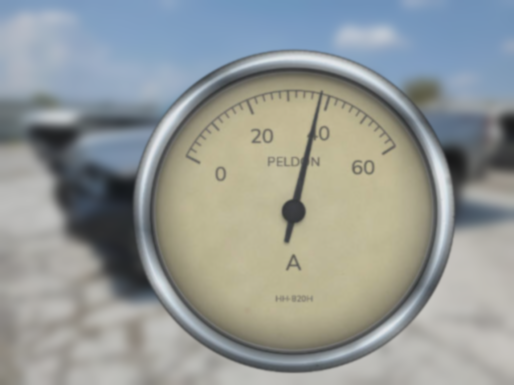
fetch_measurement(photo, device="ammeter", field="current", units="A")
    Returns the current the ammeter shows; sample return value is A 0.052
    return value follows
A 38
